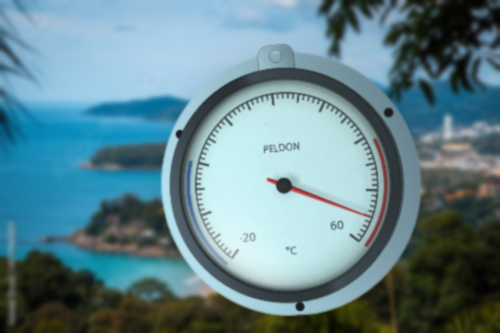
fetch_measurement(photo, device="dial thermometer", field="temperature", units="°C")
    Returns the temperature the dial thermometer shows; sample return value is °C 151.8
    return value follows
°C 55
